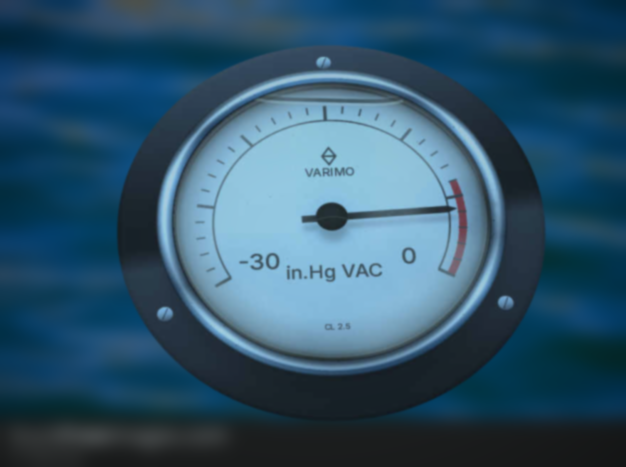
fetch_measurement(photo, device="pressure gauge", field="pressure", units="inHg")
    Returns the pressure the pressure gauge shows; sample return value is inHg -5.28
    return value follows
inHg -4
